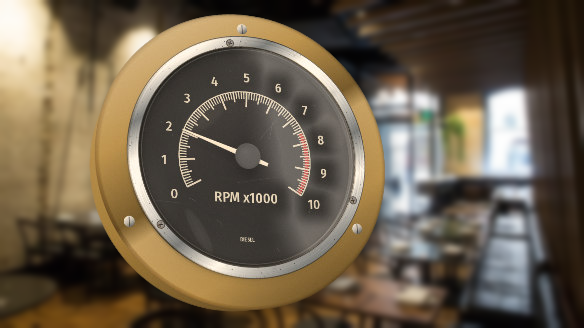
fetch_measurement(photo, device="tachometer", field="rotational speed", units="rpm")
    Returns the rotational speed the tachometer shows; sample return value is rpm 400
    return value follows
rpm 2000
